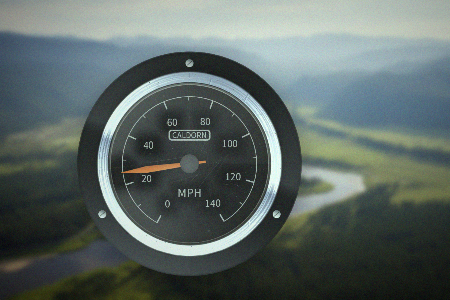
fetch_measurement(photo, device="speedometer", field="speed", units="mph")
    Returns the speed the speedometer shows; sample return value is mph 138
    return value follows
mph 25
